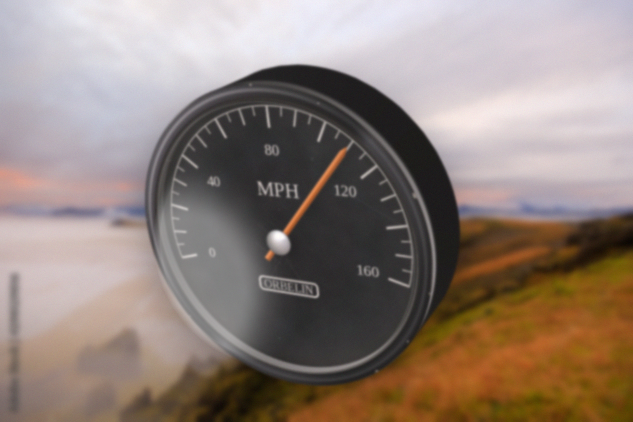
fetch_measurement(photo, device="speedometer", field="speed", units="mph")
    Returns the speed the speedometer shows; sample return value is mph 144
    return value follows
mph 110
